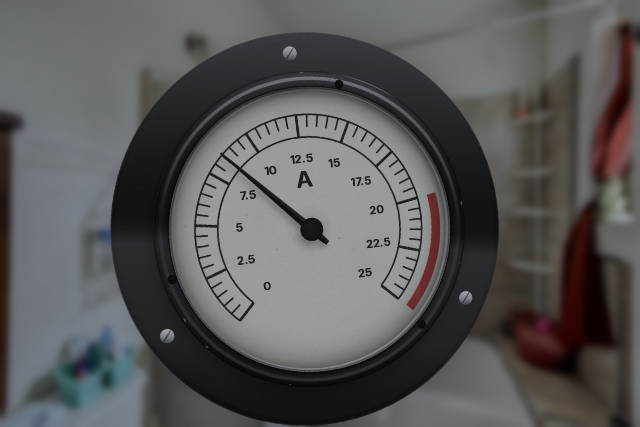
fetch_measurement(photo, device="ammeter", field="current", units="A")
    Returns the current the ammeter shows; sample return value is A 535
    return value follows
A 8.5
